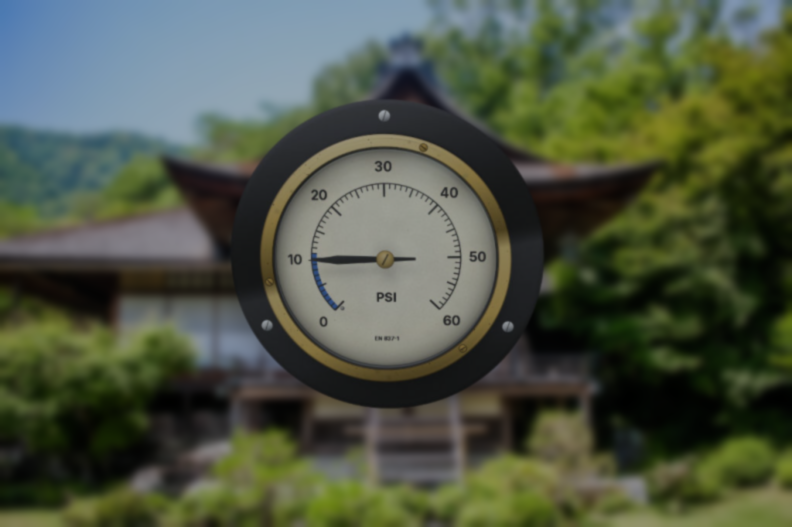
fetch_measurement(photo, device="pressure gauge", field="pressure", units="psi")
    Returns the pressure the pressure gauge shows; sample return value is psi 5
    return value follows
psi 10
